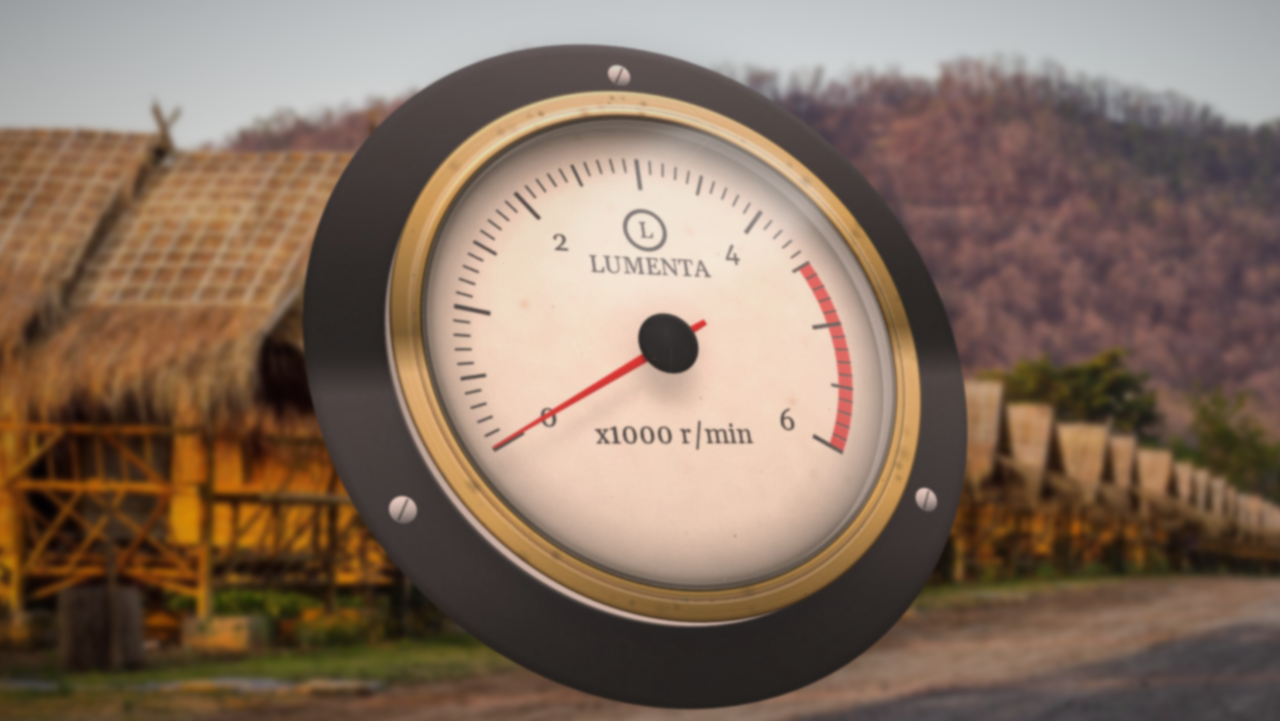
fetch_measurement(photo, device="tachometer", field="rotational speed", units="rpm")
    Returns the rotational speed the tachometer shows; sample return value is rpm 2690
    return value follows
rpm 0
